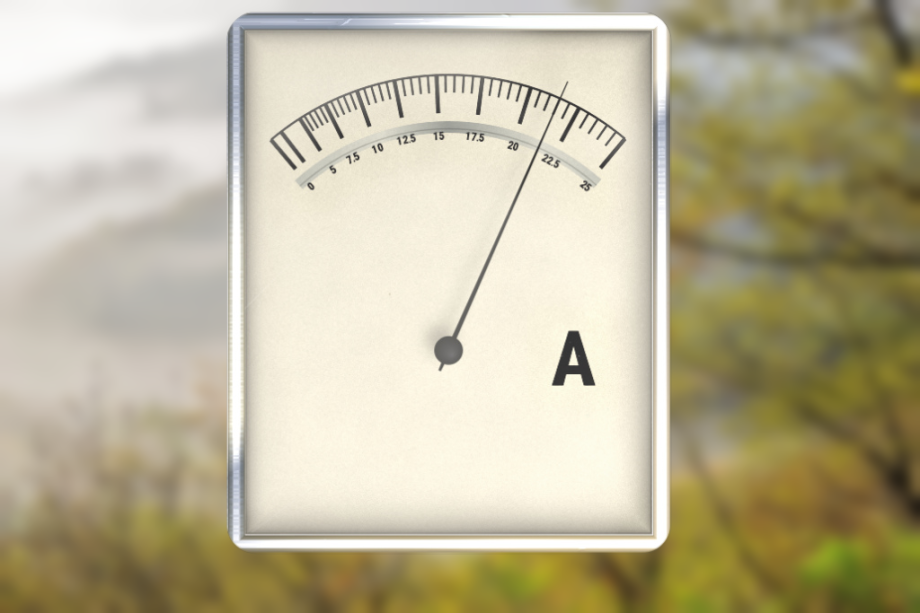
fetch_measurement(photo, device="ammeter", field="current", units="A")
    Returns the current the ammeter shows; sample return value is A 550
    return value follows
A 21.5
